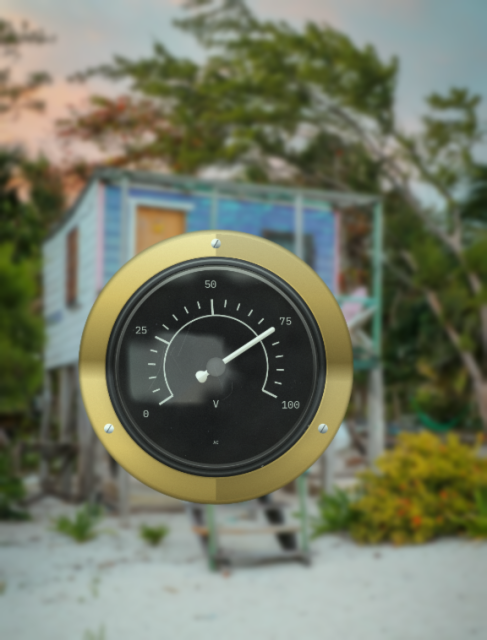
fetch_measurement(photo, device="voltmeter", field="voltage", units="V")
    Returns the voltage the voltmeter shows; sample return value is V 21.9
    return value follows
V 75
